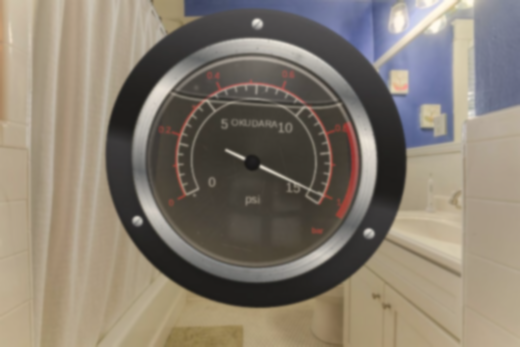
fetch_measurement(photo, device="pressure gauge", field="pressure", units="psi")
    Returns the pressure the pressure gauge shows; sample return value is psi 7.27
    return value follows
psi 14.5
